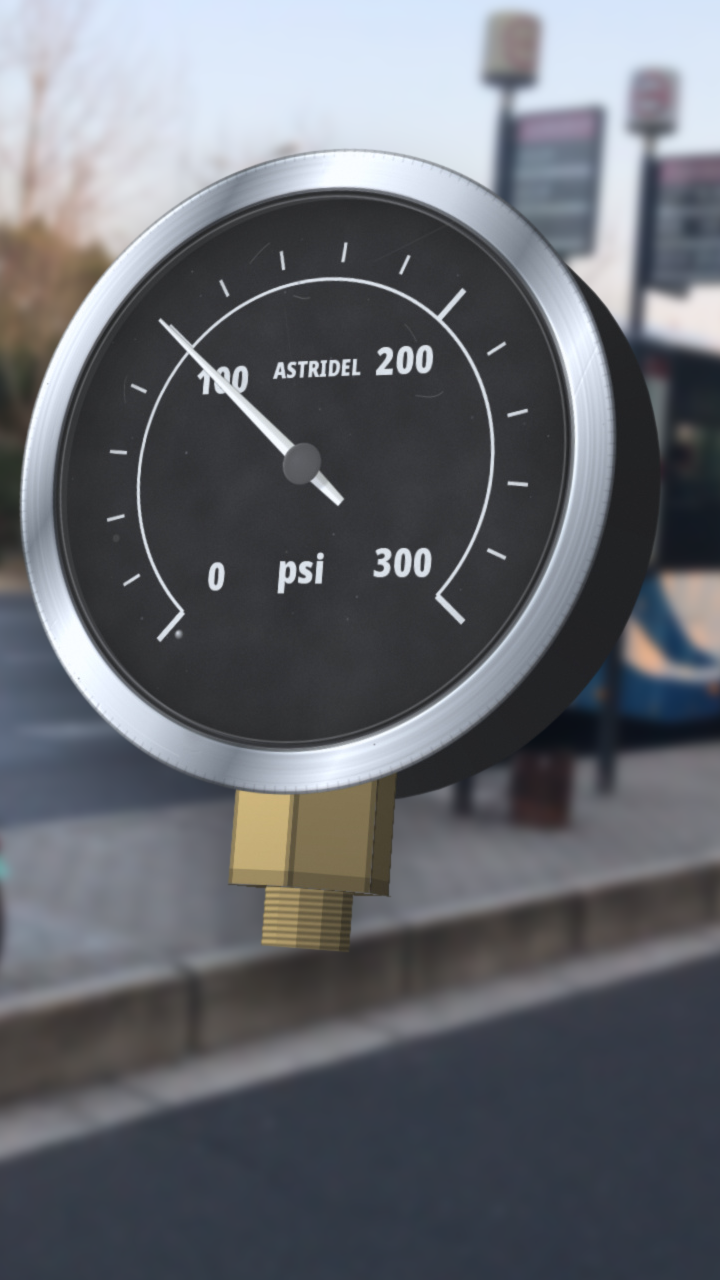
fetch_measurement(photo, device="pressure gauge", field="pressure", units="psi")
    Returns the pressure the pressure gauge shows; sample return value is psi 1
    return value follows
psi 100
